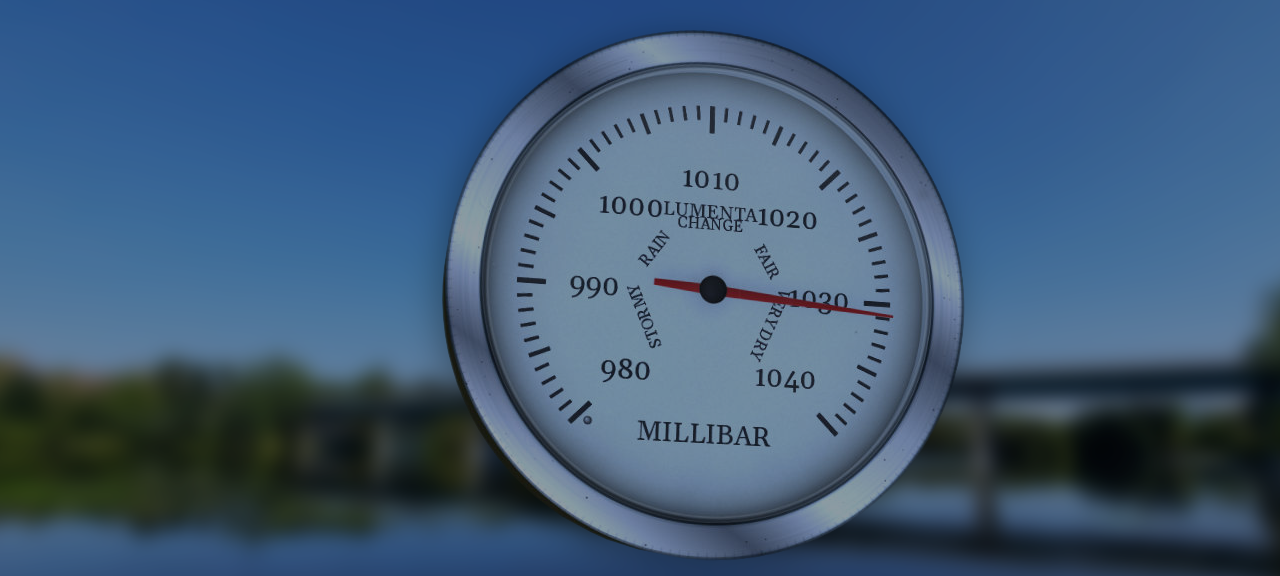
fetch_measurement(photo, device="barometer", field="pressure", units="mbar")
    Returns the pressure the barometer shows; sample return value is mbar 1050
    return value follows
mbar 1031
